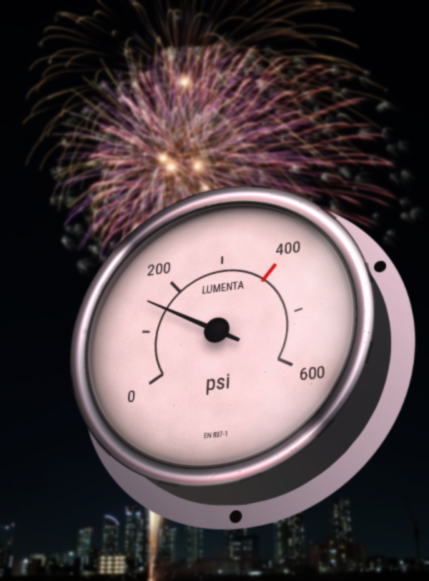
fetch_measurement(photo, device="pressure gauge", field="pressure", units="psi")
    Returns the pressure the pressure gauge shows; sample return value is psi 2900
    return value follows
psi 150
